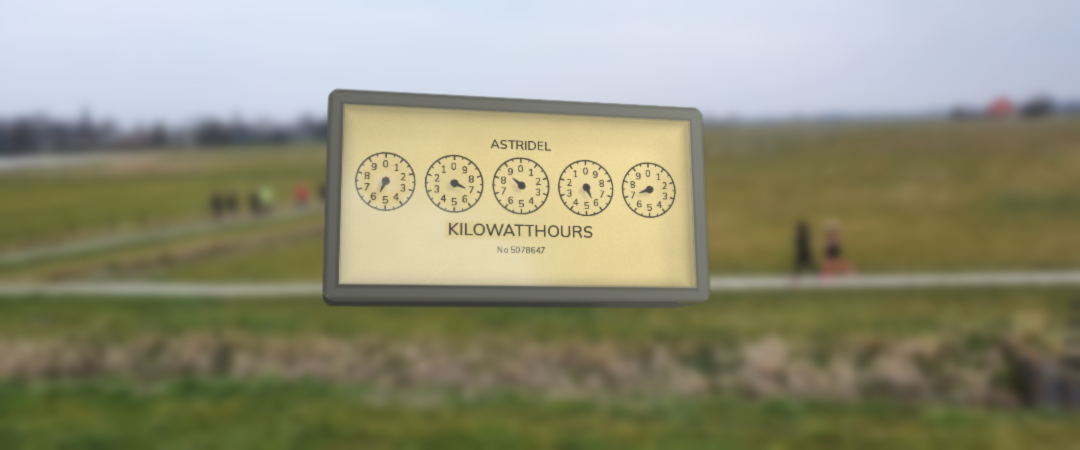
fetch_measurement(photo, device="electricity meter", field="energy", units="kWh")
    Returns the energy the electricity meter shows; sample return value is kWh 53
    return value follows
kWh 56857
